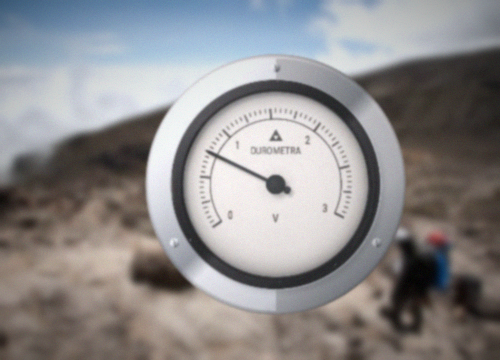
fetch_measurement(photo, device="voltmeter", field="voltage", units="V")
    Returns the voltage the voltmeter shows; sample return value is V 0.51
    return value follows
V 0.75
